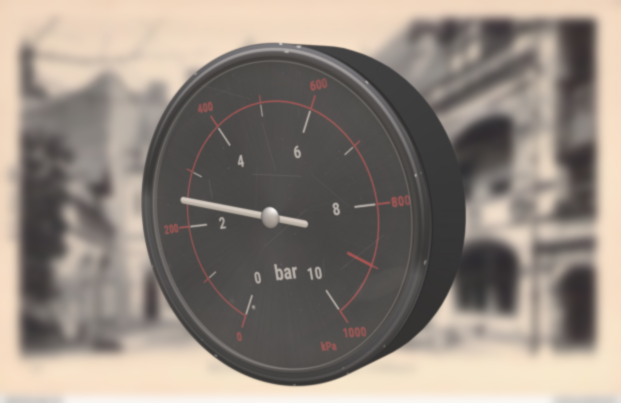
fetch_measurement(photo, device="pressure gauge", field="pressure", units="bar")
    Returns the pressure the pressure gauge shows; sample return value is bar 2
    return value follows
bar 2.5
